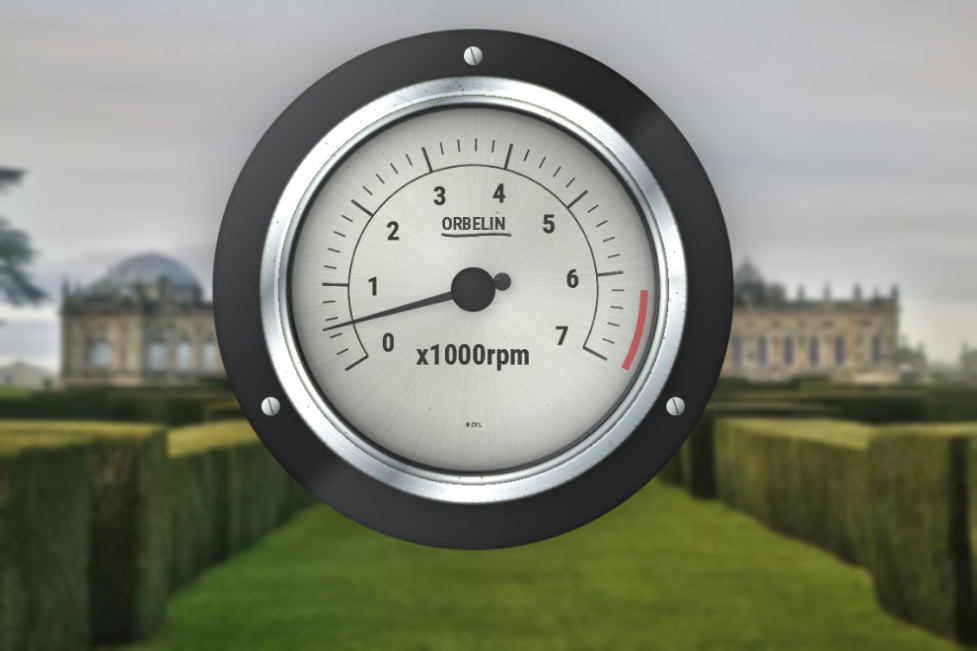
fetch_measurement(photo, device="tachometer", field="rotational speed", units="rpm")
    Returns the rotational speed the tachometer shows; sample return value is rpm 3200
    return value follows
rpm 500
